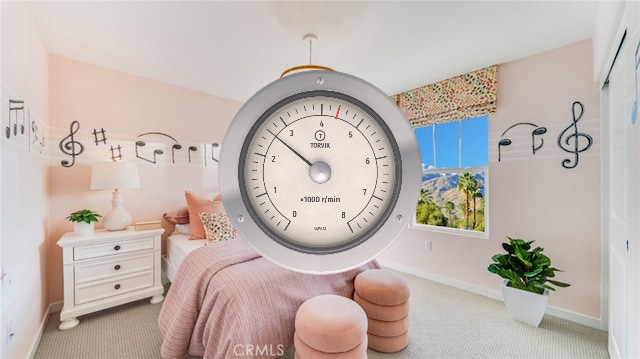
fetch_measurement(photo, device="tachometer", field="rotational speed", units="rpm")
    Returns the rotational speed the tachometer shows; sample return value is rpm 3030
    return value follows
rpm 2600
